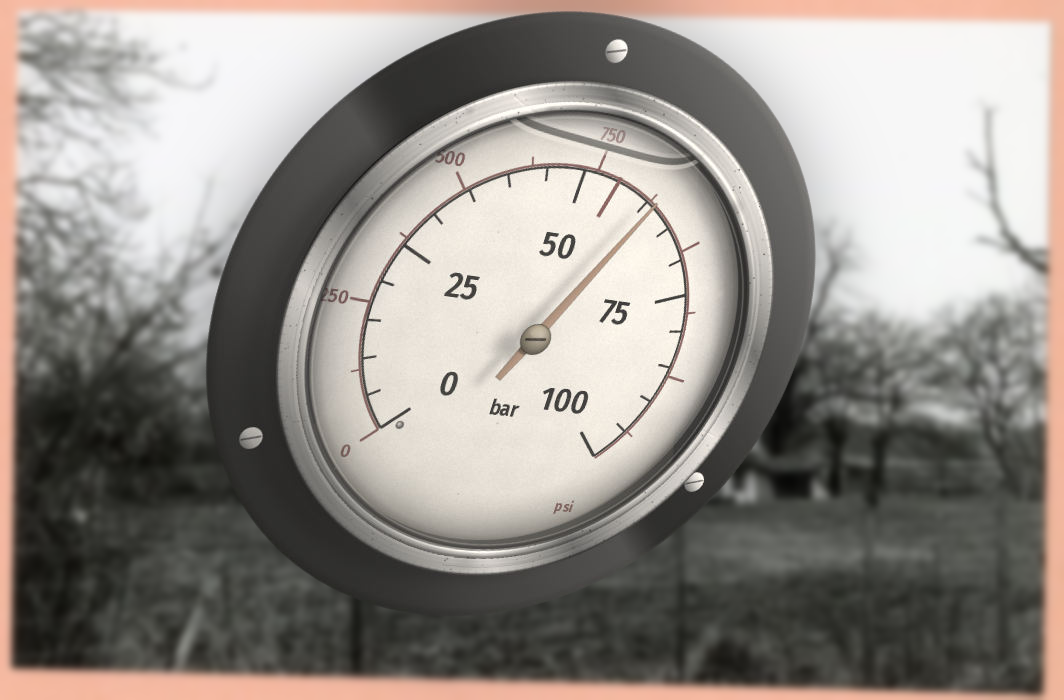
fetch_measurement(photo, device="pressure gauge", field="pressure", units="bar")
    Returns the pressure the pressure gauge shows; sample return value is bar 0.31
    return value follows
bar 60
